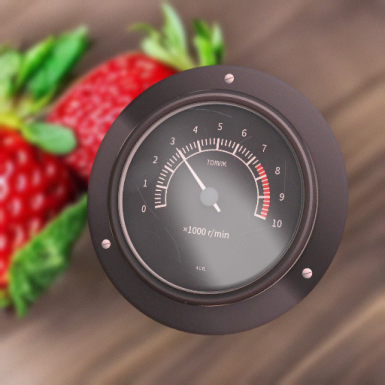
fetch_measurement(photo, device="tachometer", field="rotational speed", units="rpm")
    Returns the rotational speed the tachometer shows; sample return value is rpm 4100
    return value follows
rpm 3000
